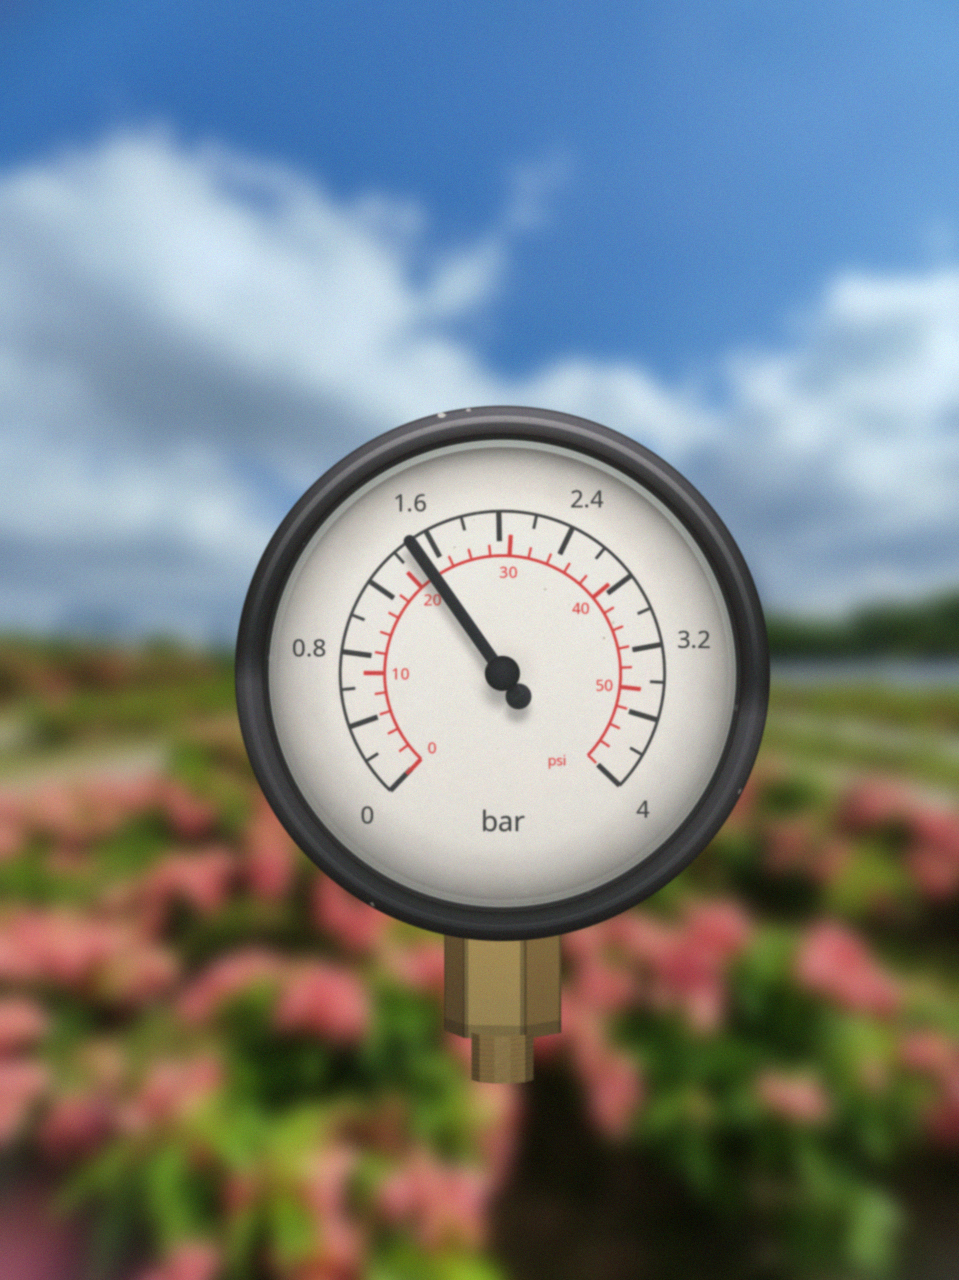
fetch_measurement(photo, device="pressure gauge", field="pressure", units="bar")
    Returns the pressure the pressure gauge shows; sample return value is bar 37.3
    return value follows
bar 1.5
